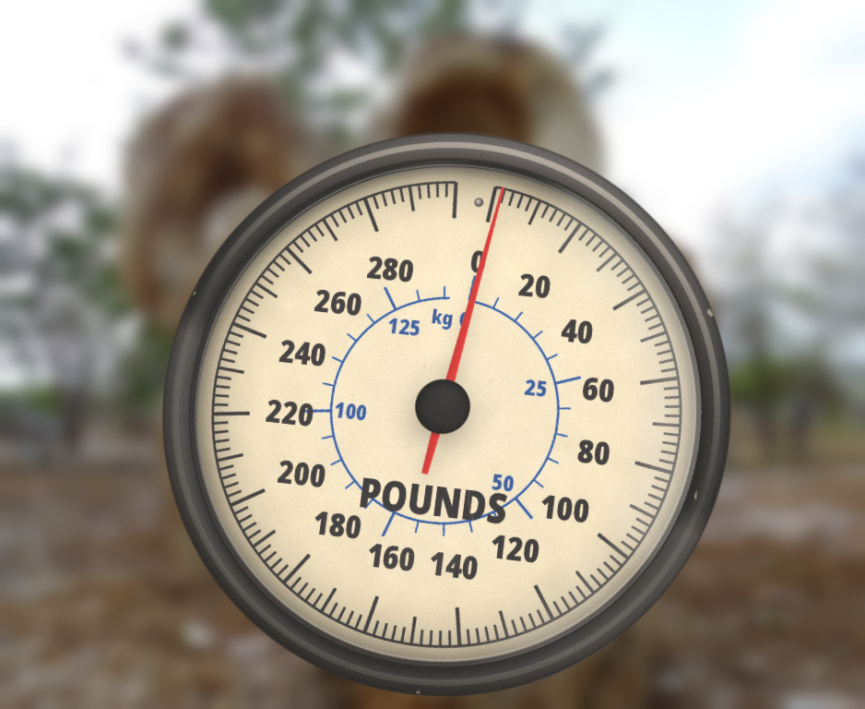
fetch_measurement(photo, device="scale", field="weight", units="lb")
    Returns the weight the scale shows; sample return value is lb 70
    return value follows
lb 2
